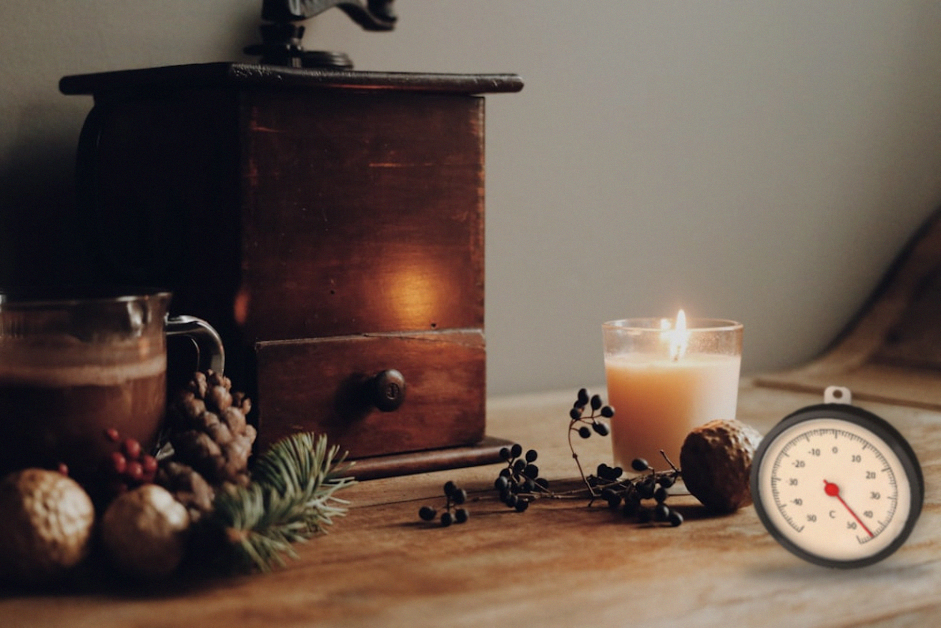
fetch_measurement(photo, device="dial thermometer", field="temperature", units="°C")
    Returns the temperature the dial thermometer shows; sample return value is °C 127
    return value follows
°C 45
